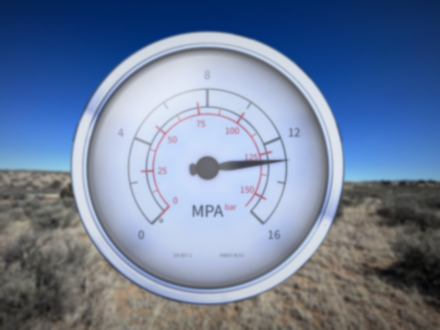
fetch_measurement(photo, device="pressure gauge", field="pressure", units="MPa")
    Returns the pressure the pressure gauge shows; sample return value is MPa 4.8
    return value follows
MPa 13
